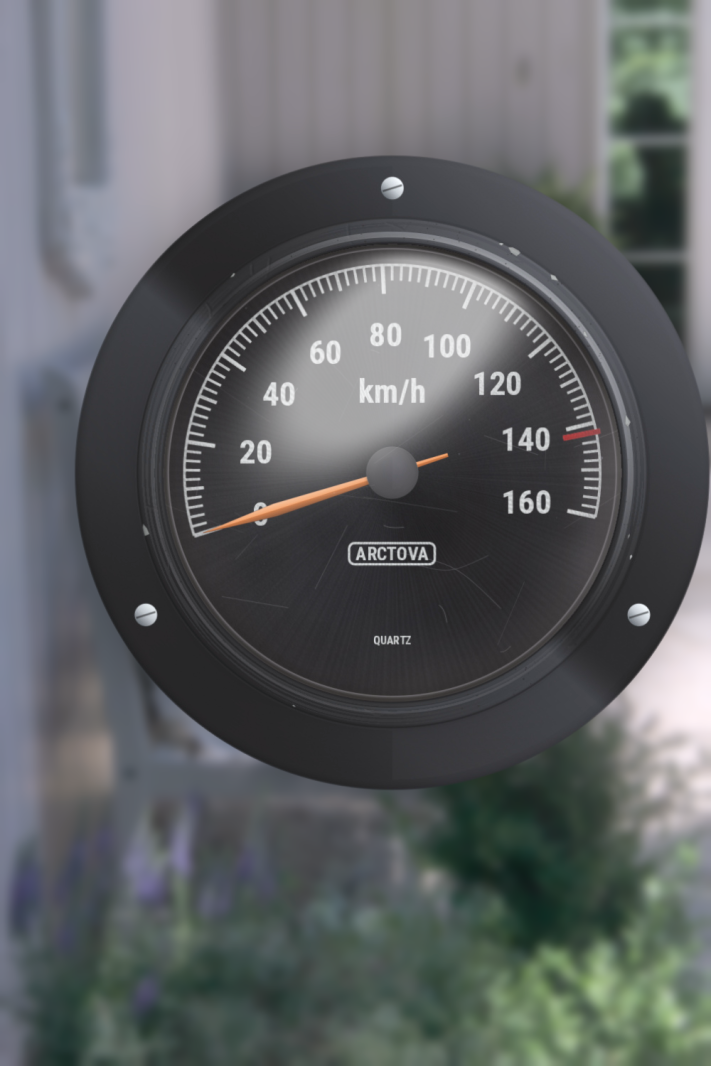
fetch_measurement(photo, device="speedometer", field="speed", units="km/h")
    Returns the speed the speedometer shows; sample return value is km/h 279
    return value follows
km/h 0
